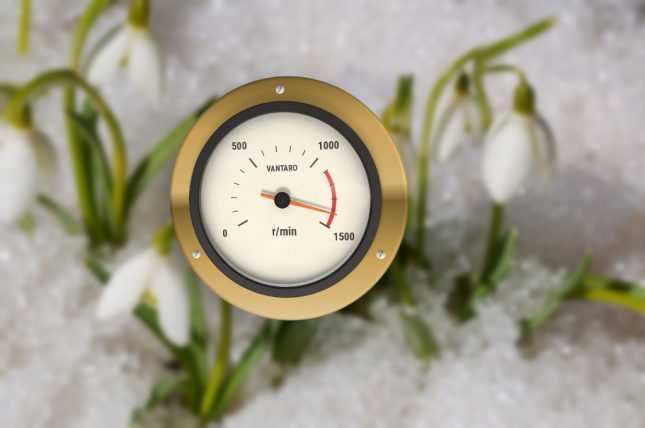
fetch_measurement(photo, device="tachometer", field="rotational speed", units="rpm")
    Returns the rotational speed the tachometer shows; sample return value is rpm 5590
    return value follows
rpm 1400
